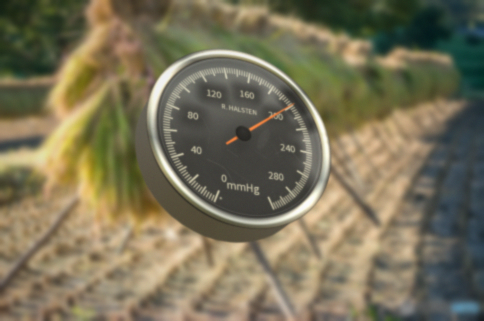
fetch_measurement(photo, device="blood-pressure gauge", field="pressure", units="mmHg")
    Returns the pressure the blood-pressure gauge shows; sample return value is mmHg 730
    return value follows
mmHg 200
